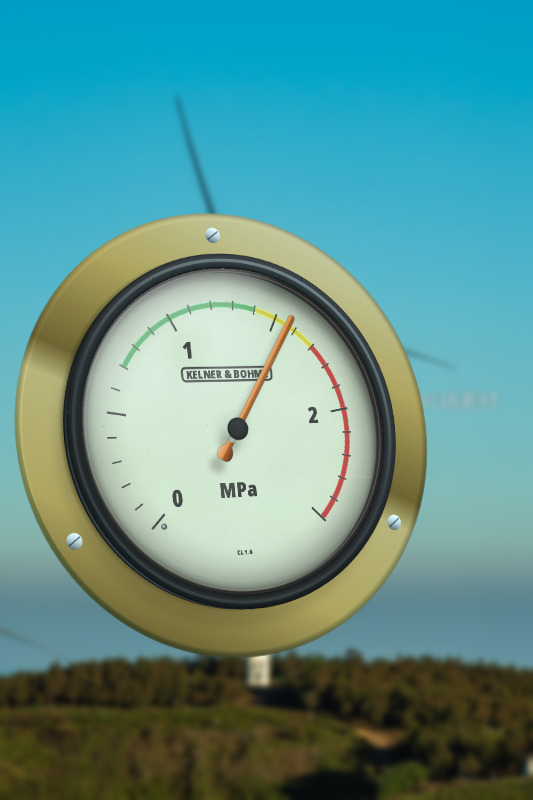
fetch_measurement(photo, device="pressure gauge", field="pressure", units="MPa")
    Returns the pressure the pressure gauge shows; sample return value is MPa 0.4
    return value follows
MPa 1.55
